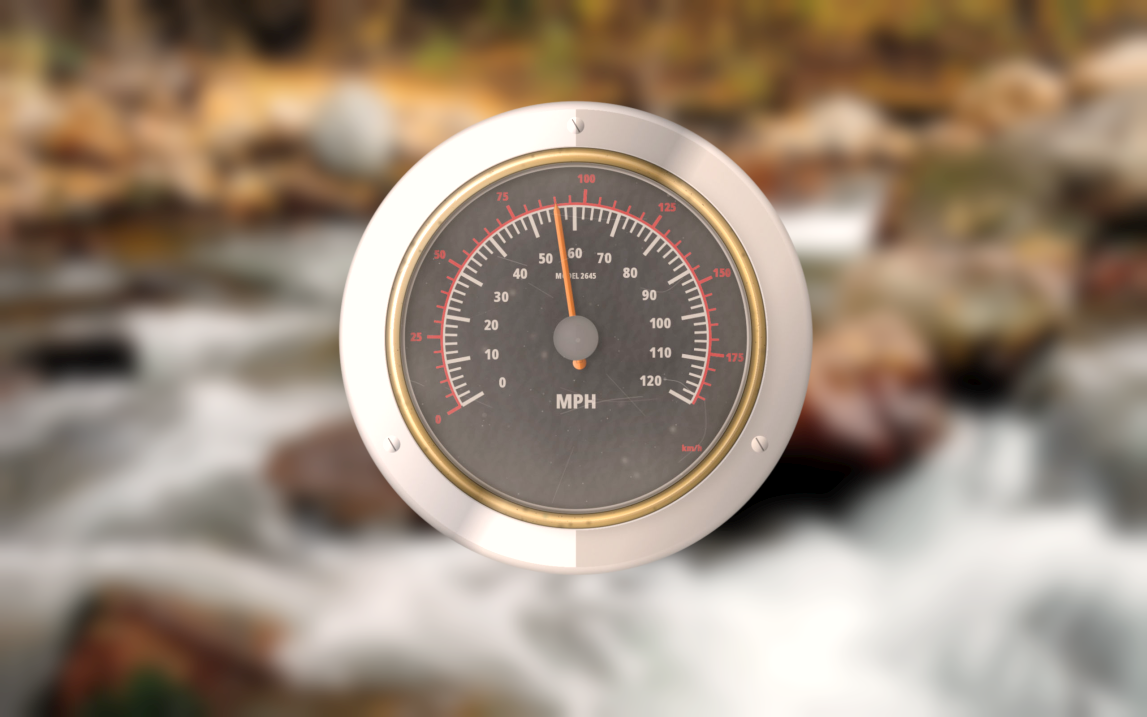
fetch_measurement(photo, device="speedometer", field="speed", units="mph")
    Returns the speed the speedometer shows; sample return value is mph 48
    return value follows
mph 56
